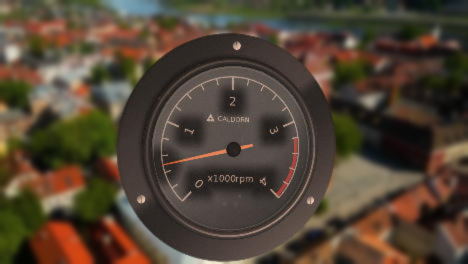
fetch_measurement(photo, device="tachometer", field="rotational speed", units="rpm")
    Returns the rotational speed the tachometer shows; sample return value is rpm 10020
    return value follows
rpm 500
